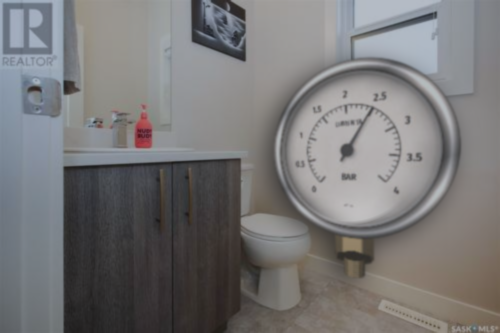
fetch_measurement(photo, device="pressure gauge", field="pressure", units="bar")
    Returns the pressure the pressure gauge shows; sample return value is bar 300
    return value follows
bar 2.5
